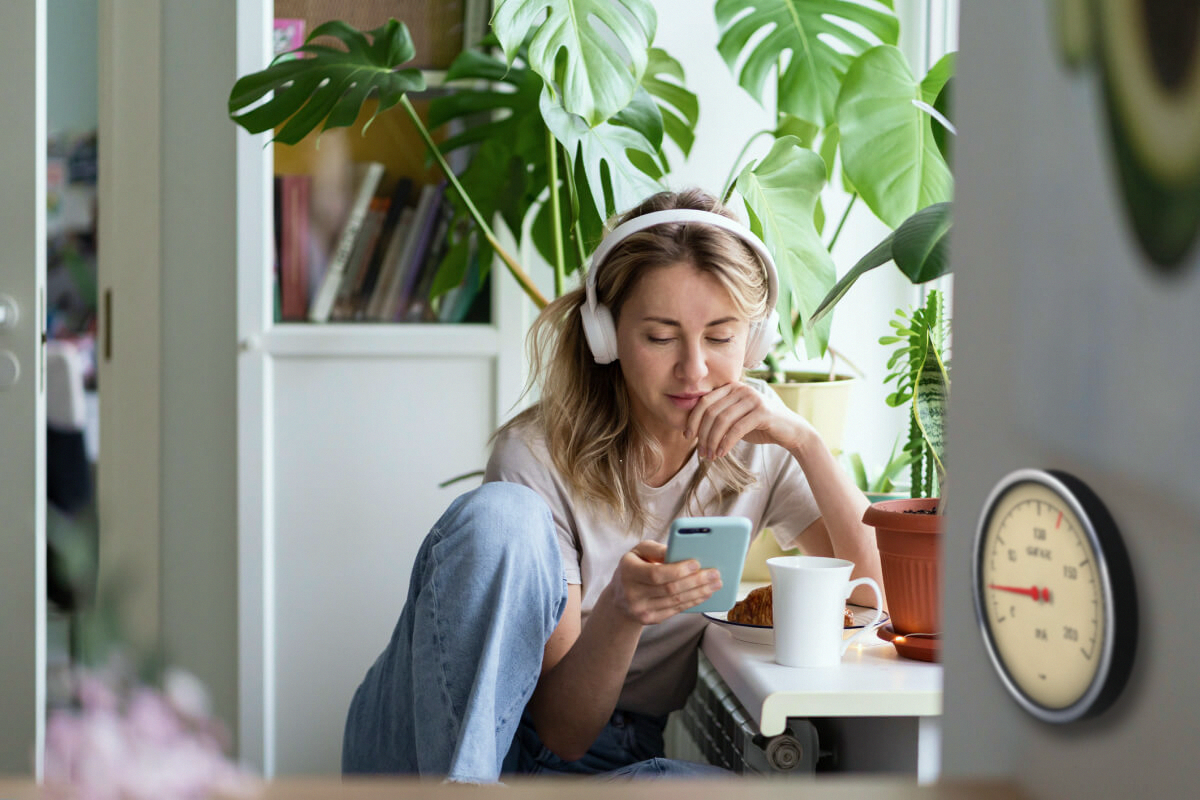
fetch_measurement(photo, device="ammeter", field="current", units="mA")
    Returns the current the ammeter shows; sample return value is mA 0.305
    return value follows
mA 20
